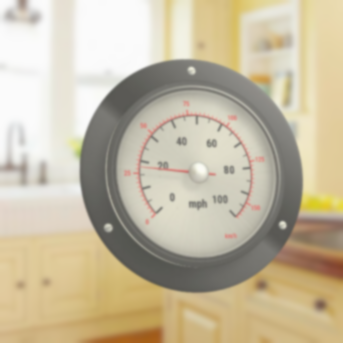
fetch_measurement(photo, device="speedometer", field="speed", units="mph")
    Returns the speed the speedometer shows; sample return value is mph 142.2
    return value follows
mph 17.5
